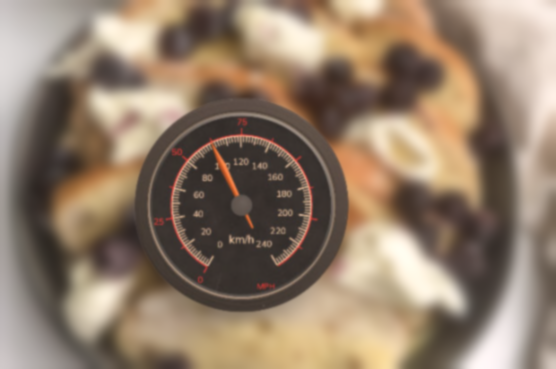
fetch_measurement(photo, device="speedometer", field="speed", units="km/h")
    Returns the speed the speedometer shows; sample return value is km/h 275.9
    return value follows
km/h 100
